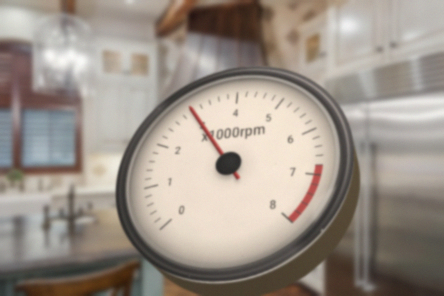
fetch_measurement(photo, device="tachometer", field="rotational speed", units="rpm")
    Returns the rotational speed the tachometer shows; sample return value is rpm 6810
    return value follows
rpm 3000
